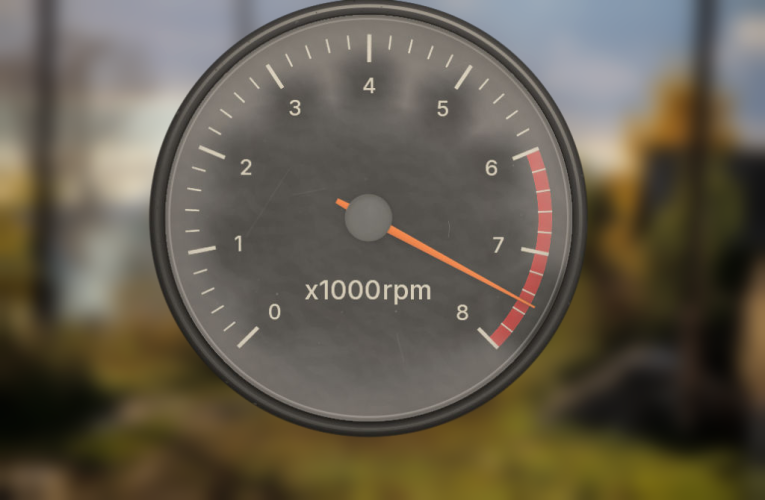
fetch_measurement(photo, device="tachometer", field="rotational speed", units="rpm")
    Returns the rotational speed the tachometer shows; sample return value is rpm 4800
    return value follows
rpm 7500
